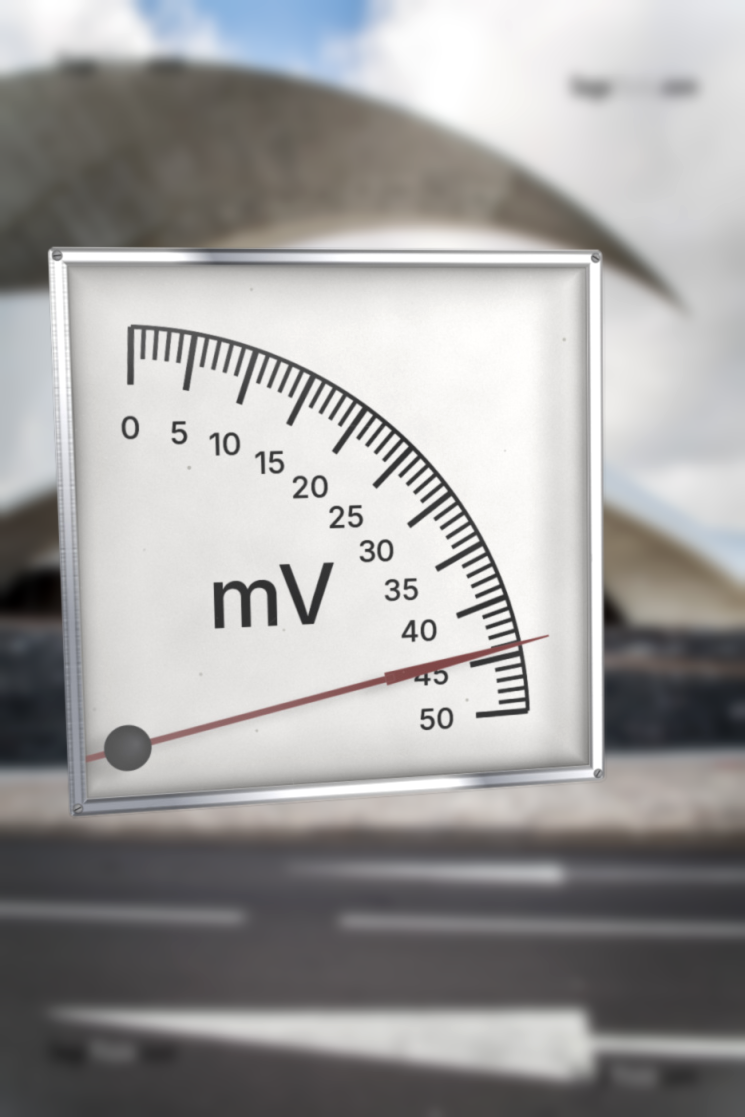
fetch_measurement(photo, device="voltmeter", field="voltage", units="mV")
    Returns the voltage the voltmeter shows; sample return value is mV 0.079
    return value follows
mV 44
